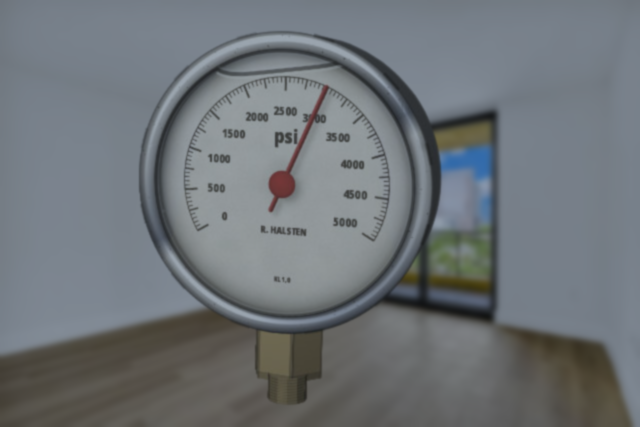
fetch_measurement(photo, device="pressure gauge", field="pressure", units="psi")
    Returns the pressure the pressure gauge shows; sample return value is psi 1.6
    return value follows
psi 3000
